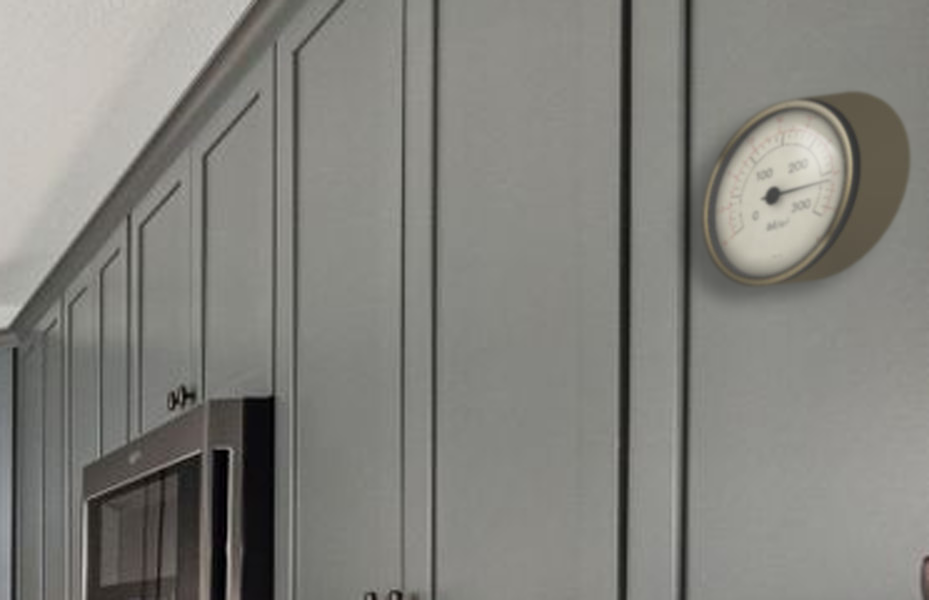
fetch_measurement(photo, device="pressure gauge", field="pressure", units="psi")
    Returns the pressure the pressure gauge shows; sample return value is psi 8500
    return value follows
psi 260
